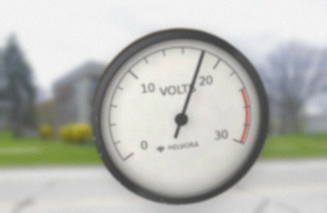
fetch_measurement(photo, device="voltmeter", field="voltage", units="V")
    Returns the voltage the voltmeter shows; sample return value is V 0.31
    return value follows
V 18
